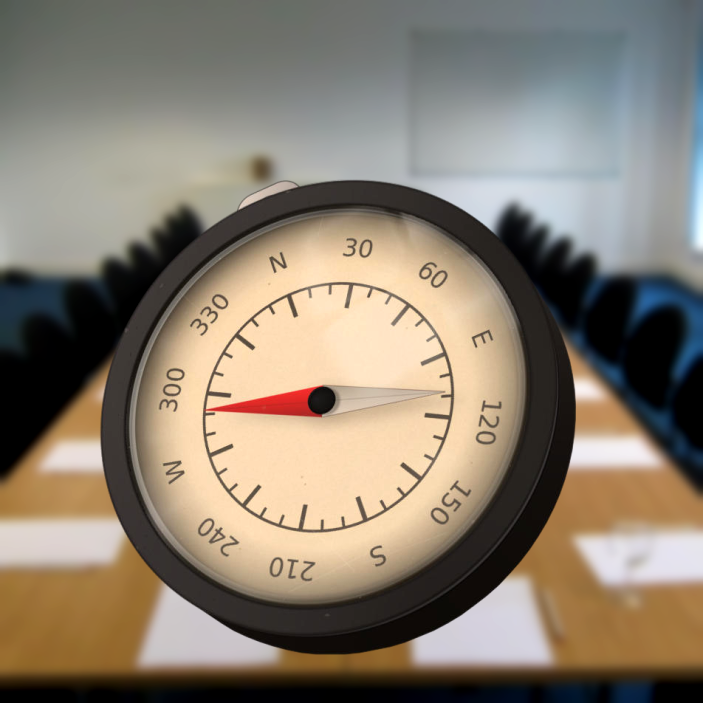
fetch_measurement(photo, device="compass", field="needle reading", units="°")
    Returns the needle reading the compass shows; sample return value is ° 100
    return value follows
° 290
